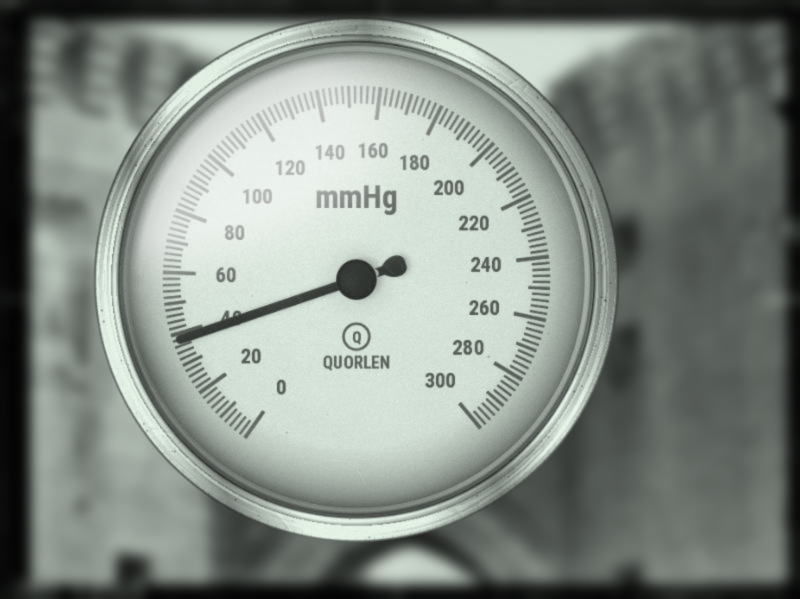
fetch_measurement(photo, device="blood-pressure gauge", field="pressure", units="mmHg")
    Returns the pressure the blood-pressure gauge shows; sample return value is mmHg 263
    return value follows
mmHg 38
